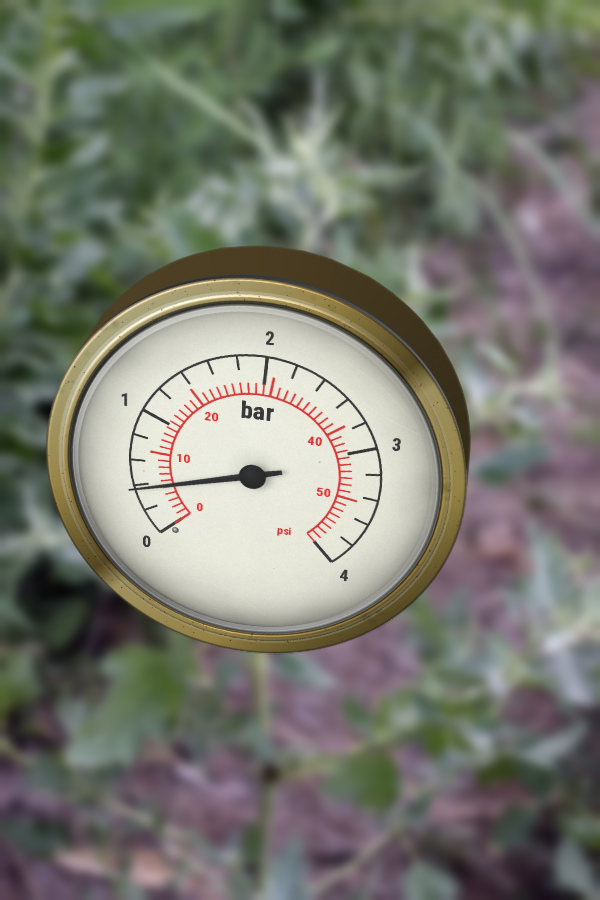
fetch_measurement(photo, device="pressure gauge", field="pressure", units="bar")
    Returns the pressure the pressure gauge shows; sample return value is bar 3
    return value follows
bar 0.4
